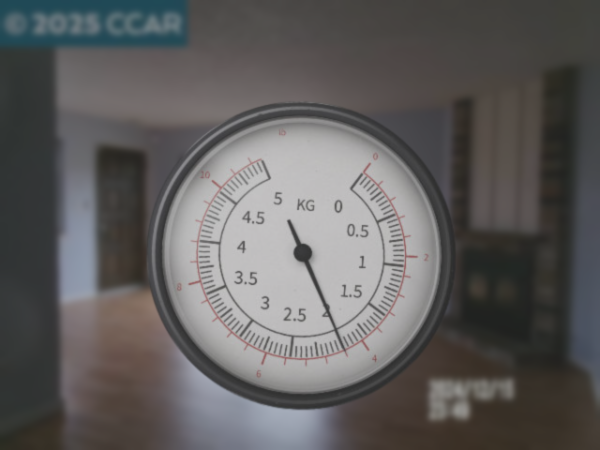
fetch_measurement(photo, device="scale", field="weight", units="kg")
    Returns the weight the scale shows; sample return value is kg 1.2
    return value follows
kg 2
